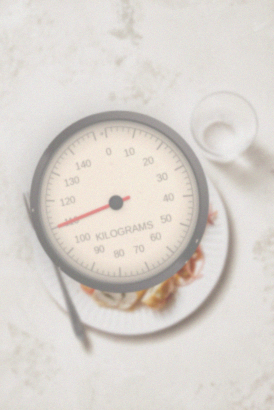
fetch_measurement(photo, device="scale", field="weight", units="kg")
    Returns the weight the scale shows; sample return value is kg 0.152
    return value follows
kg 110
